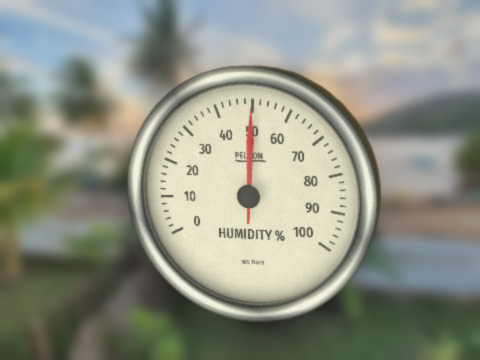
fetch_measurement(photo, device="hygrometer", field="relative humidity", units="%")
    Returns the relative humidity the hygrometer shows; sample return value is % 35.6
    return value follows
% 50
